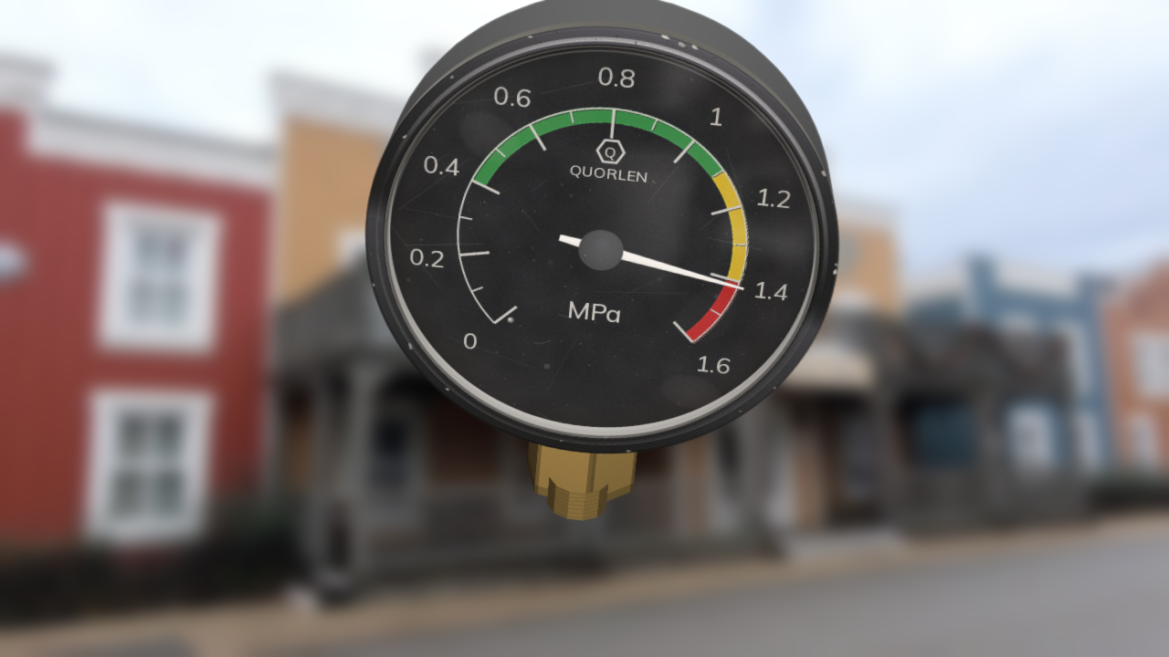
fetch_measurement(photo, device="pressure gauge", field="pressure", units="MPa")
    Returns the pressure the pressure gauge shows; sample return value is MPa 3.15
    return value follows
MPa 1.4
